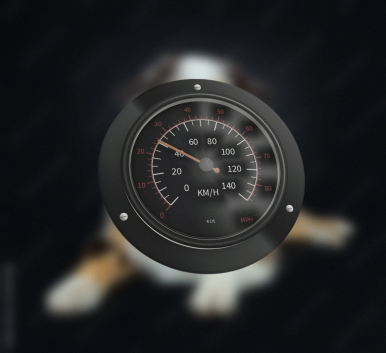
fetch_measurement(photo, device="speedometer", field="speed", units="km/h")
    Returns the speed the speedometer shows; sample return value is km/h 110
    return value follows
km/h 40
